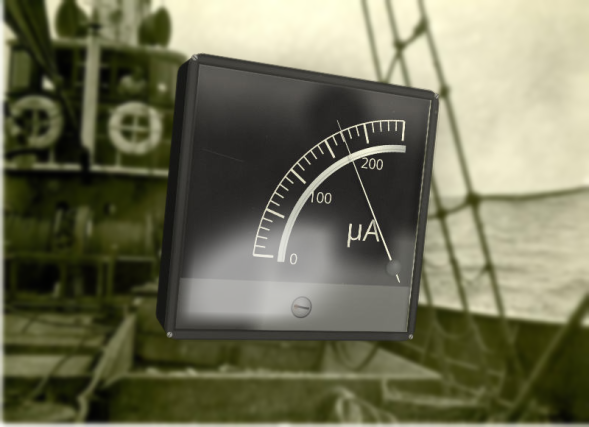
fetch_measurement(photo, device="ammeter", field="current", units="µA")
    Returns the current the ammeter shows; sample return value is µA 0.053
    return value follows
µA 170
